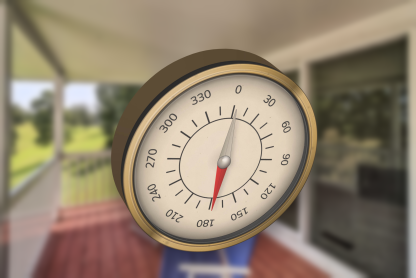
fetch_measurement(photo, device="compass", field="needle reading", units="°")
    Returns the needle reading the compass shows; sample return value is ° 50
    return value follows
° 180
